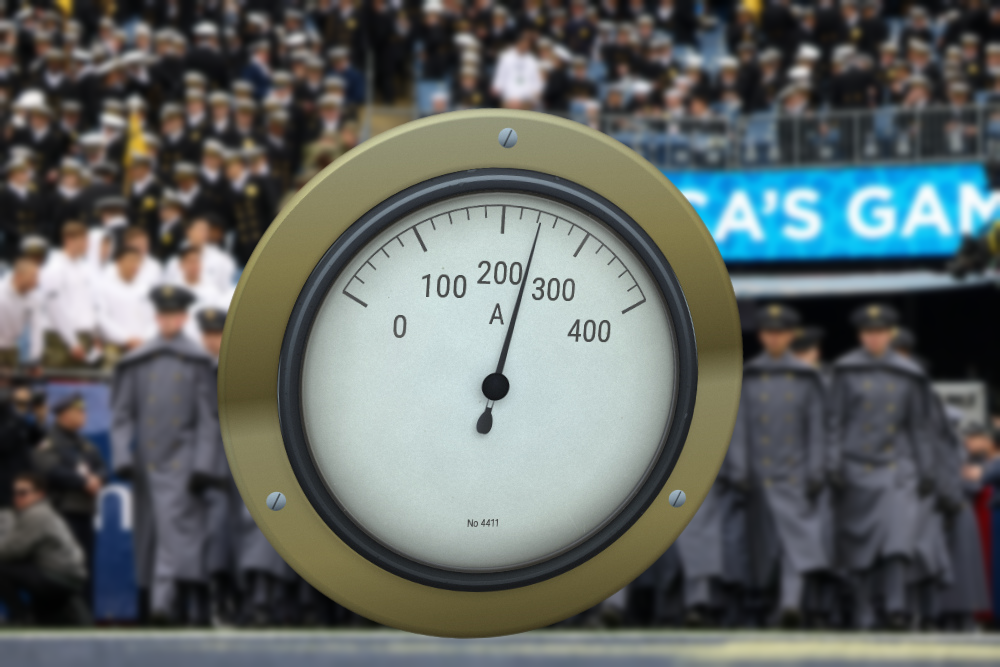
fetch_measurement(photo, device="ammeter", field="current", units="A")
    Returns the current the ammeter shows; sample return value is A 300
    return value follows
A 240
